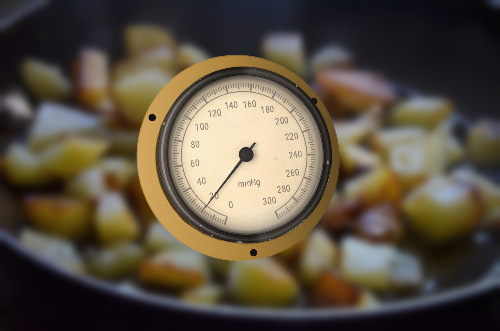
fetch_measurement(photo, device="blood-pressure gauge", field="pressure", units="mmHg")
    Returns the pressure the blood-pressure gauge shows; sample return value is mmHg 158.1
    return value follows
mmHg 20
